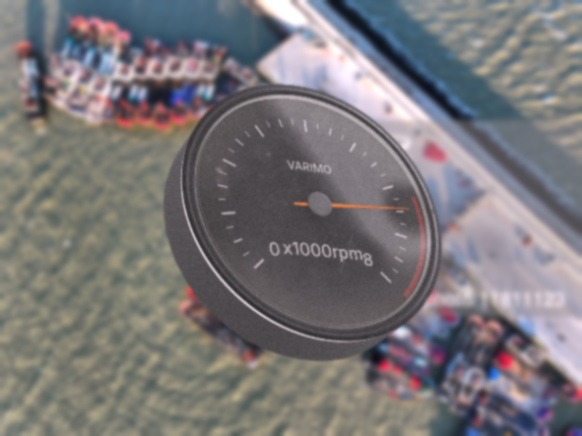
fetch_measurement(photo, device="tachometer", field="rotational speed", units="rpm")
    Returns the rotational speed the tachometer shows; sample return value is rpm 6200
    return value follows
rpm 6500
